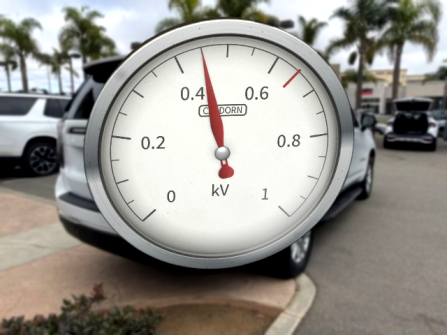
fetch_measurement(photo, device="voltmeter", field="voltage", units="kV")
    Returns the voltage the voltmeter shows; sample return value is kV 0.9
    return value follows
kV 0.45
